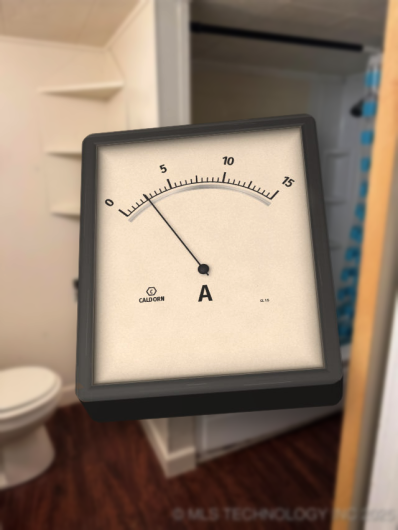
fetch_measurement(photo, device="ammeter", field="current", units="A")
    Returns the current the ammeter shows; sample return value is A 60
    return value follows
A 2.5
